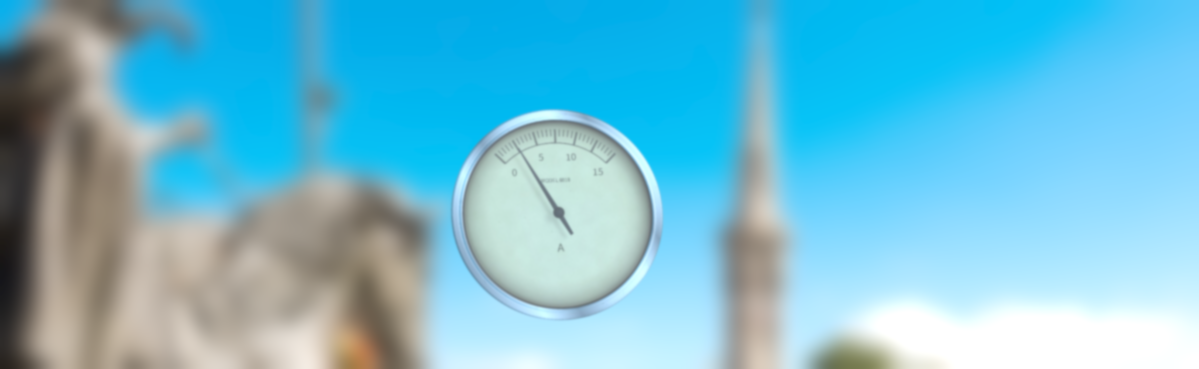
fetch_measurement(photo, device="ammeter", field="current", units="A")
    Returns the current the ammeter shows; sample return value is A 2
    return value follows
A 2.5
